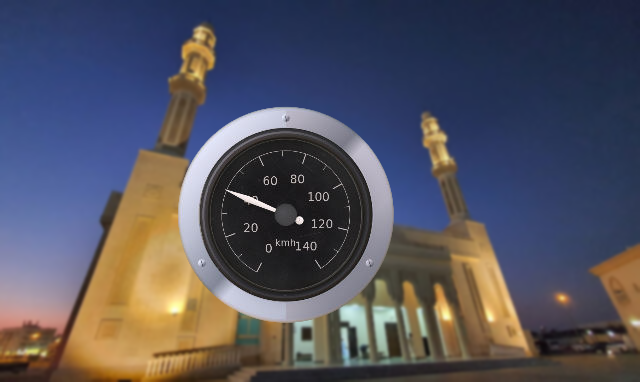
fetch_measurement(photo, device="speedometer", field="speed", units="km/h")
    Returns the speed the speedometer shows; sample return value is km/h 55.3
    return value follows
km/h 40
